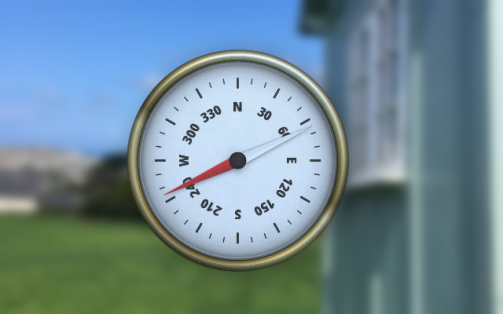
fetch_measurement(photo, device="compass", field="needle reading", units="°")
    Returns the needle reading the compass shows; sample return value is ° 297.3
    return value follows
° 245
